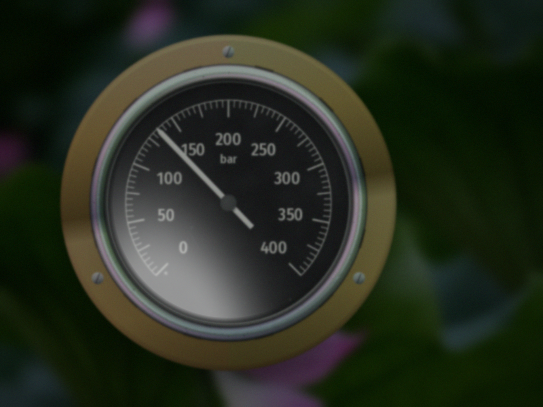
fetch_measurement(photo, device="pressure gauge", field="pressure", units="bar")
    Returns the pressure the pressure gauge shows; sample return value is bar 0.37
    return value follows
bar 135
